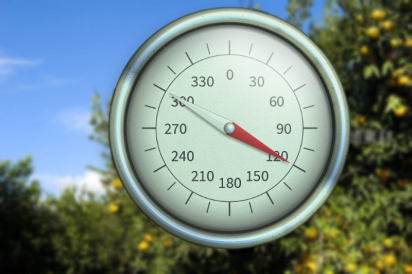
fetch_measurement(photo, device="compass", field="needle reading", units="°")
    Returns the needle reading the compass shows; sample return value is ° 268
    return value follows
° 120
